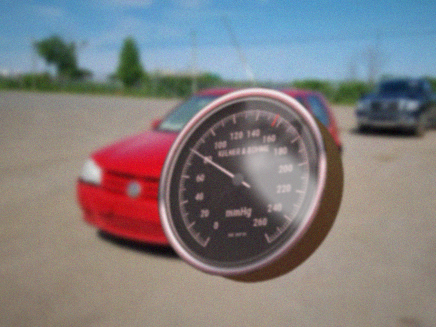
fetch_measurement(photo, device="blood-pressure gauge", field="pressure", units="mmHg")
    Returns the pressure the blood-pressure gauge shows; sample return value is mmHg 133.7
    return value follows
mmHg 80
